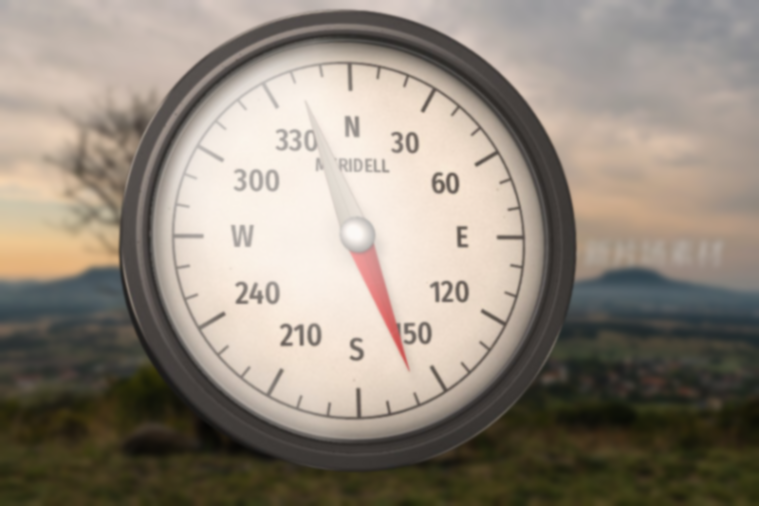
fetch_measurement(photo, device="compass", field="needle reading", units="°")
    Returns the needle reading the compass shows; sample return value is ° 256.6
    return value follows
° 160
